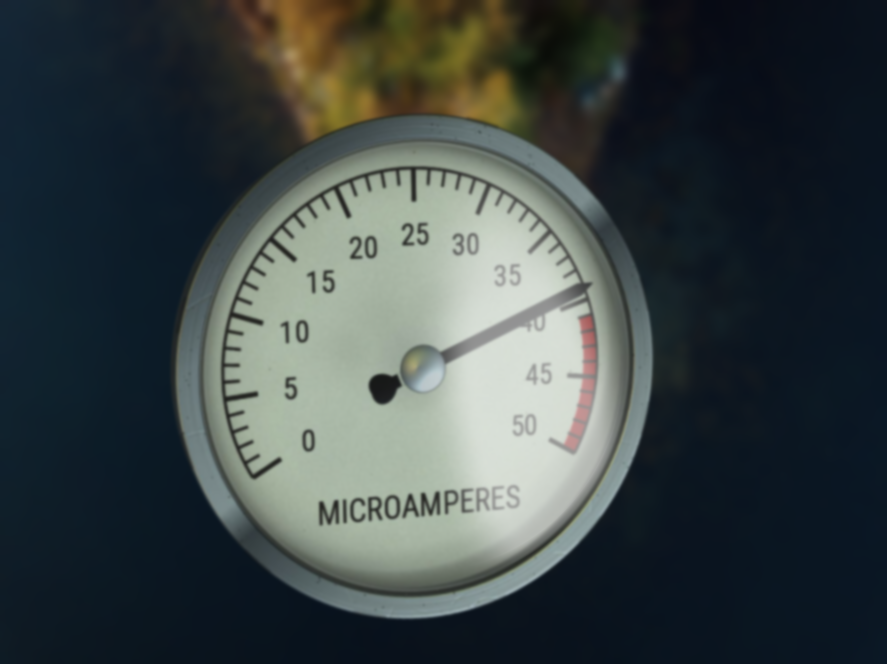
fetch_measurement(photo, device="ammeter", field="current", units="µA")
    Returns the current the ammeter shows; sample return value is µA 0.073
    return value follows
µA 39
